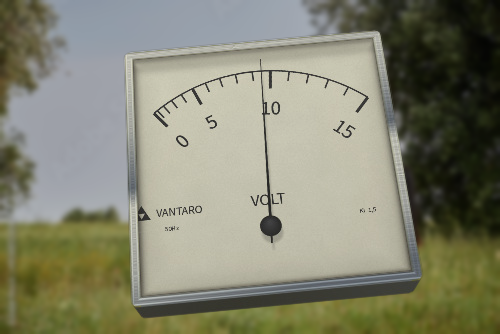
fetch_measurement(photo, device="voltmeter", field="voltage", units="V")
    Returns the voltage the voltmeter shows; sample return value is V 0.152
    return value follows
V 9.5
